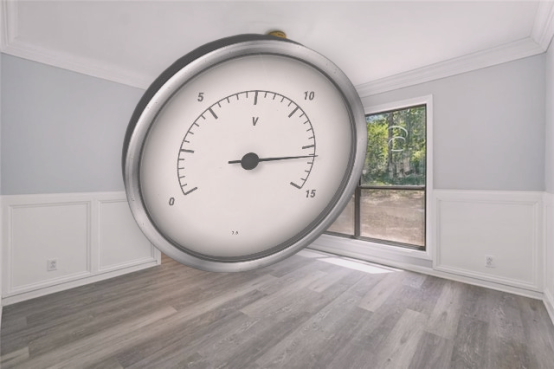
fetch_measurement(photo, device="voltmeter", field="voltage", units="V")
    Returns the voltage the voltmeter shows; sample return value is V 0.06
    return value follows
V 13
